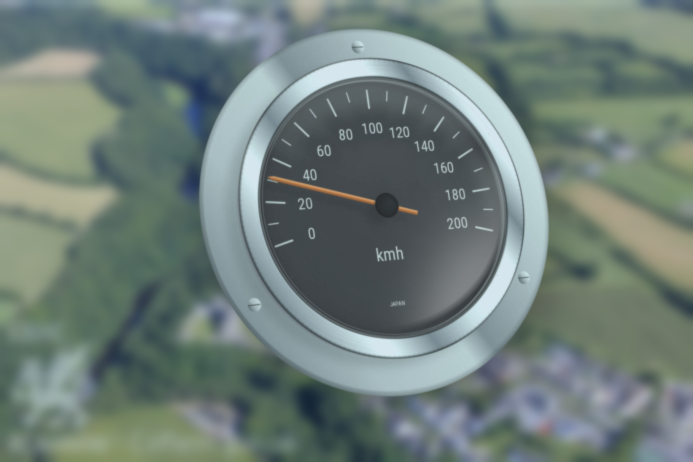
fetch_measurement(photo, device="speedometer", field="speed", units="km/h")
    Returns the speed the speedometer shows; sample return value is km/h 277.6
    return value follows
km/h 30
